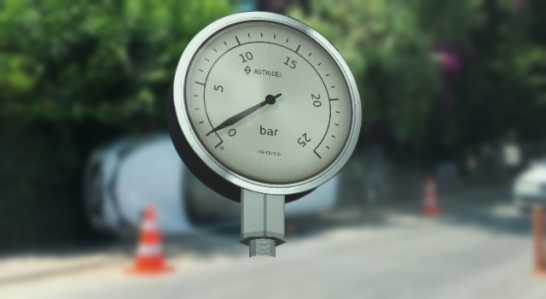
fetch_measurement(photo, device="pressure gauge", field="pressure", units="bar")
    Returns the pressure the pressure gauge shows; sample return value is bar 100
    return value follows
bar 1
